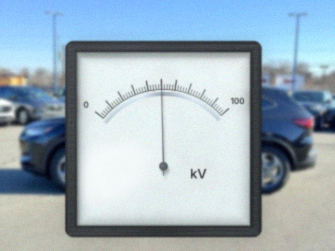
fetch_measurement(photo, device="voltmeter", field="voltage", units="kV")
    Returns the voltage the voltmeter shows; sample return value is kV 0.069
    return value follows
kV 50
